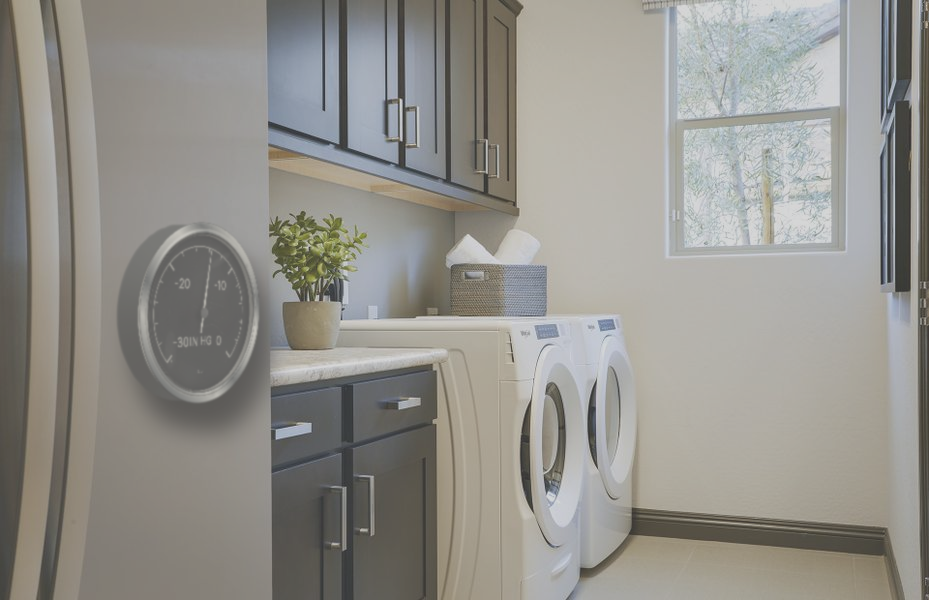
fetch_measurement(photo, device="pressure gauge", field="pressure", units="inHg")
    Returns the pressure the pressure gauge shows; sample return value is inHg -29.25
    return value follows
inHg -14
